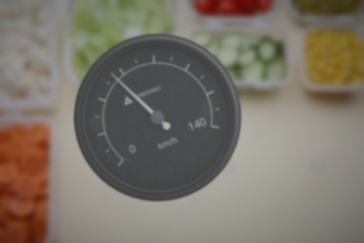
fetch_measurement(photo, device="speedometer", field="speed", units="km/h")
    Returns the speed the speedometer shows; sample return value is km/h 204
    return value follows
km/h 55
